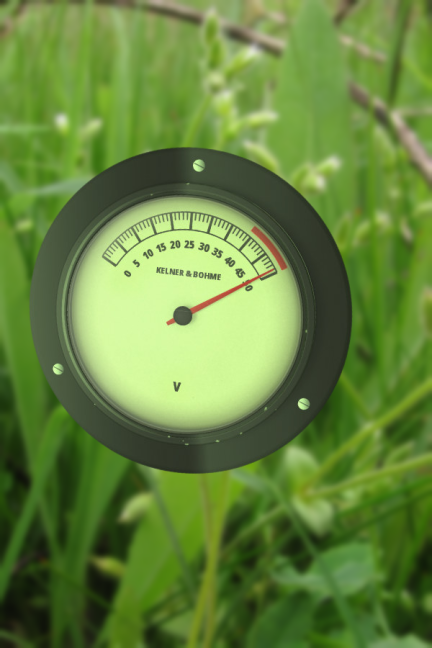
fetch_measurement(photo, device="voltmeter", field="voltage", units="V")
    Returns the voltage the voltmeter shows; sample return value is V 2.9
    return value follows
V 49
